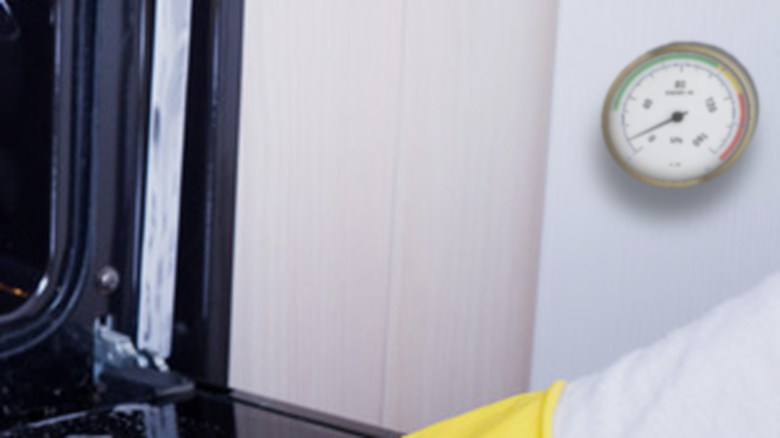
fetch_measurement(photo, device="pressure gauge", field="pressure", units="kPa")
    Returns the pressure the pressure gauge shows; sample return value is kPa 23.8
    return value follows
kPa 10
